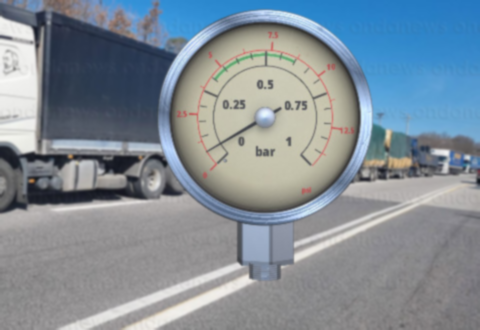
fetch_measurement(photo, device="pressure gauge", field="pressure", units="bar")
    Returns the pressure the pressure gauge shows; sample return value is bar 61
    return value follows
bar 0.05
